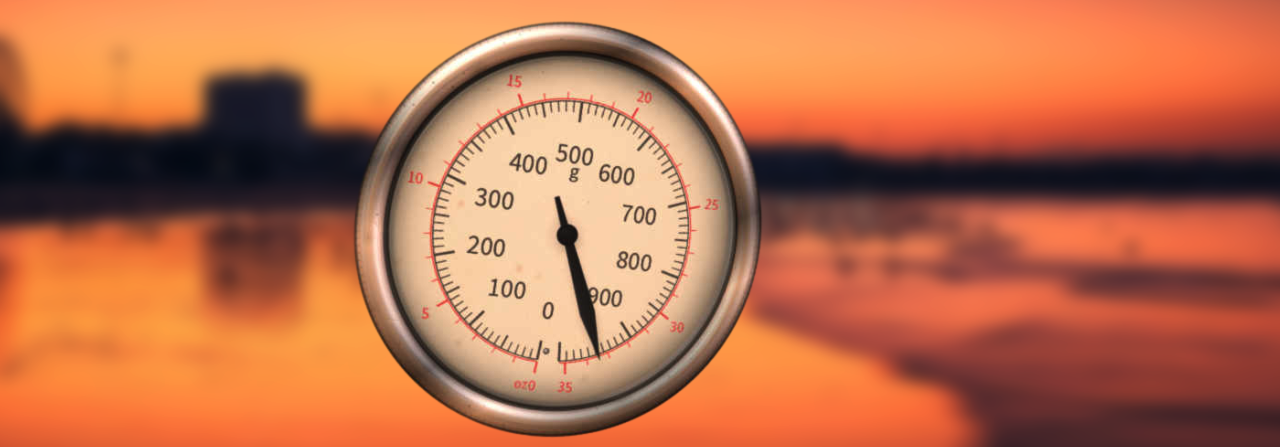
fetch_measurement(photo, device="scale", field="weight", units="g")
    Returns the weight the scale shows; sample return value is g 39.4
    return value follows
g 950
